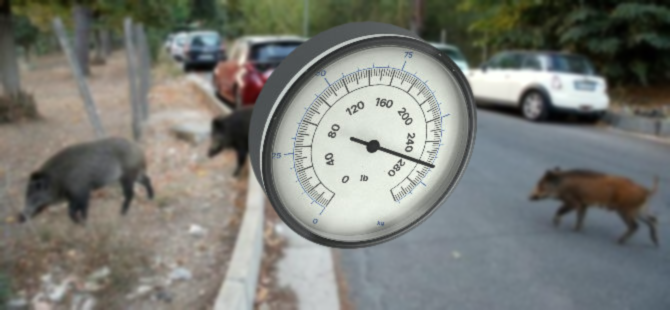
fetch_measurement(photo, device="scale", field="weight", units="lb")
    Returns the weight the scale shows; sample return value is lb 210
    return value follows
lb 260
